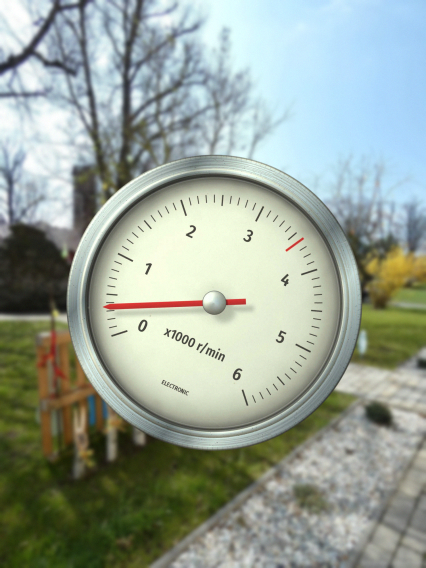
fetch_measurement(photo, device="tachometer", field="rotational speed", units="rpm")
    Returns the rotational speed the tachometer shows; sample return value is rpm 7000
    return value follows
rpm 350
